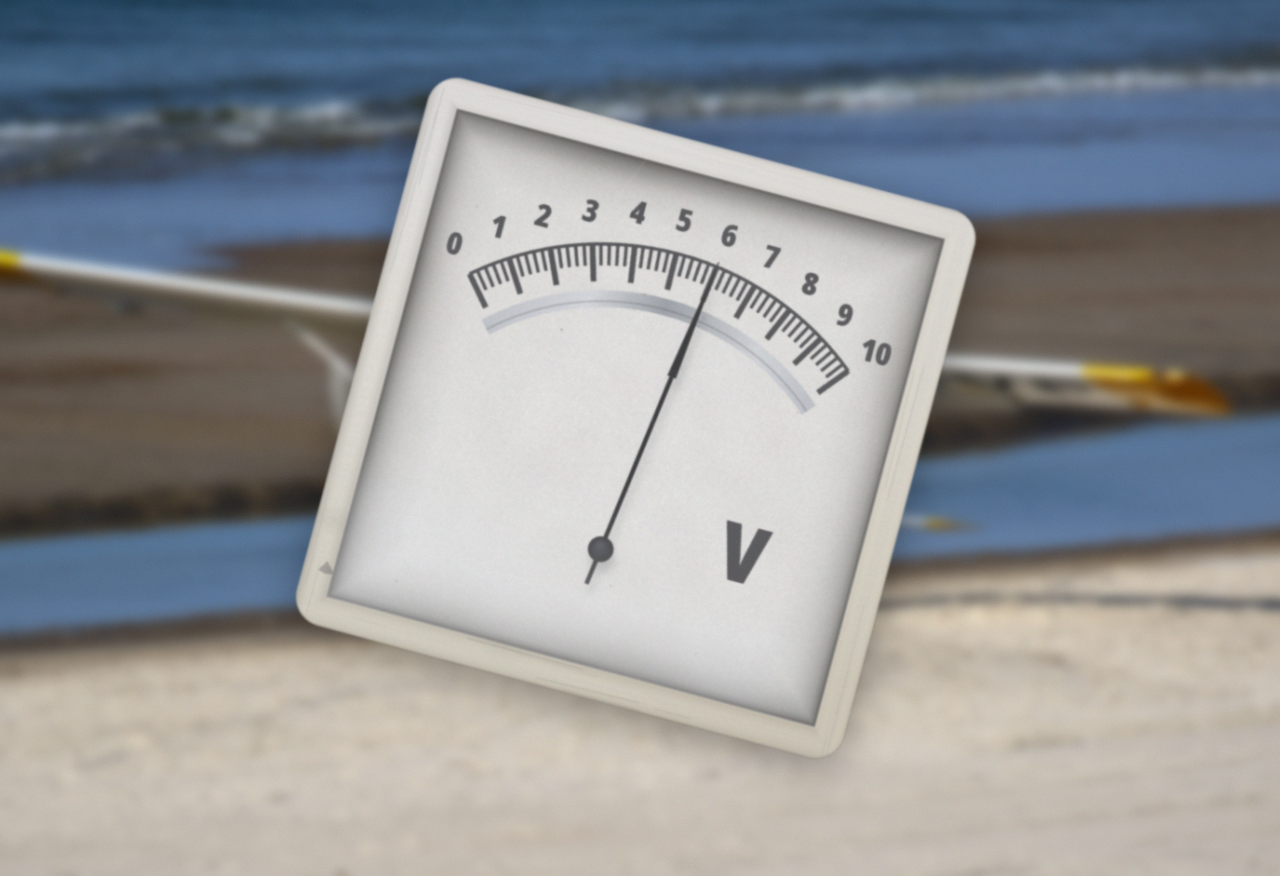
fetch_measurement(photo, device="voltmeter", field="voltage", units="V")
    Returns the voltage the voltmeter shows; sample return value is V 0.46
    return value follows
V 6
